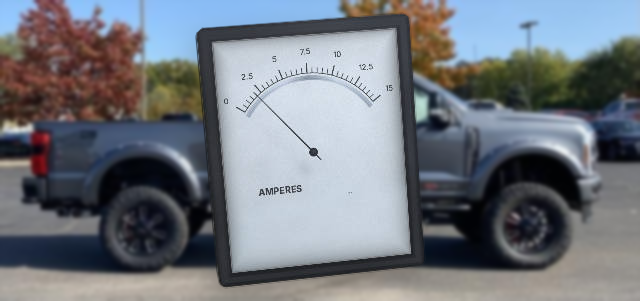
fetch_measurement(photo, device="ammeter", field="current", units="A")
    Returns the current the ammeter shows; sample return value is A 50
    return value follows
A 2
